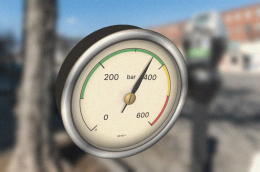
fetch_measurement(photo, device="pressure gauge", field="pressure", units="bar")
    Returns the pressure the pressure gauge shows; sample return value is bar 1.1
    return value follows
bar 350
